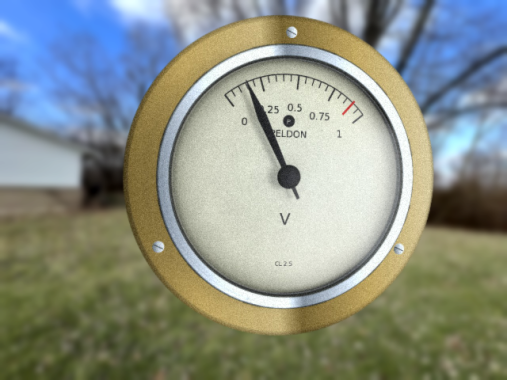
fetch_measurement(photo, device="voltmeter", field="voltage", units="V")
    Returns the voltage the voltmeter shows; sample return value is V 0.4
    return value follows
V 0.15
